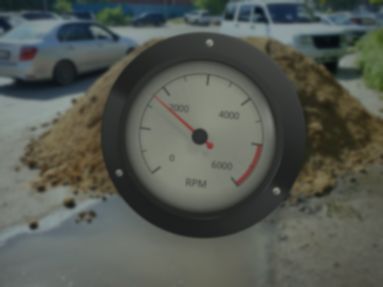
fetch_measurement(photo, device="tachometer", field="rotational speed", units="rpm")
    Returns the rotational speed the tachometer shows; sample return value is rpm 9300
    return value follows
rpm 1750
